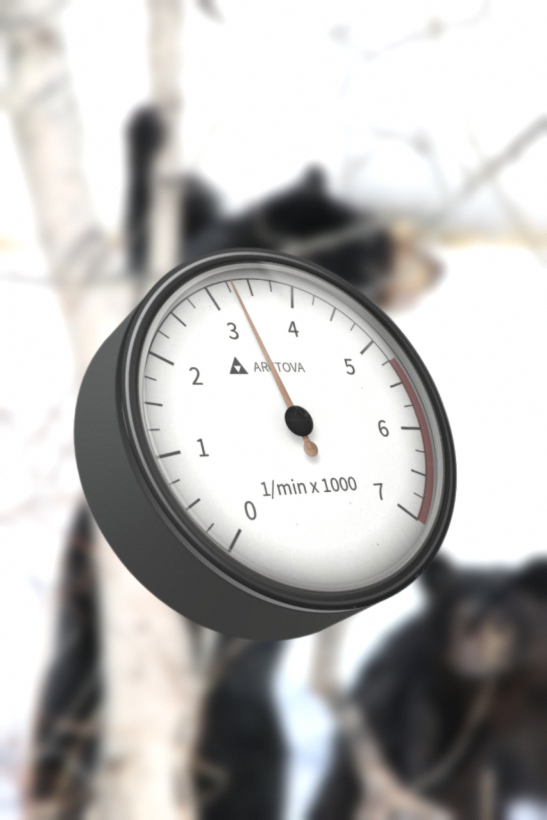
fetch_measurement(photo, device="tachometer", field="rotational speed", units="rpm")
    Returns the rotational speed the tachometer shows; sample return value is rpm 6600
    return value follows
rpm 3250
